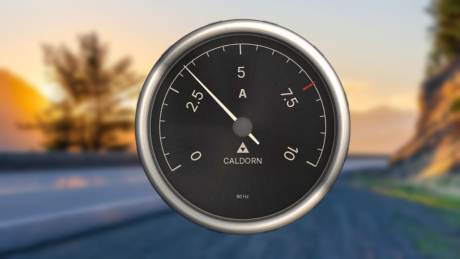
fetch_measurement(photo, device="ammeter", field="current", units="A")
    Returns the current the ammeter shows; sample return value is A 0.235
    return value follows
A 3.25
